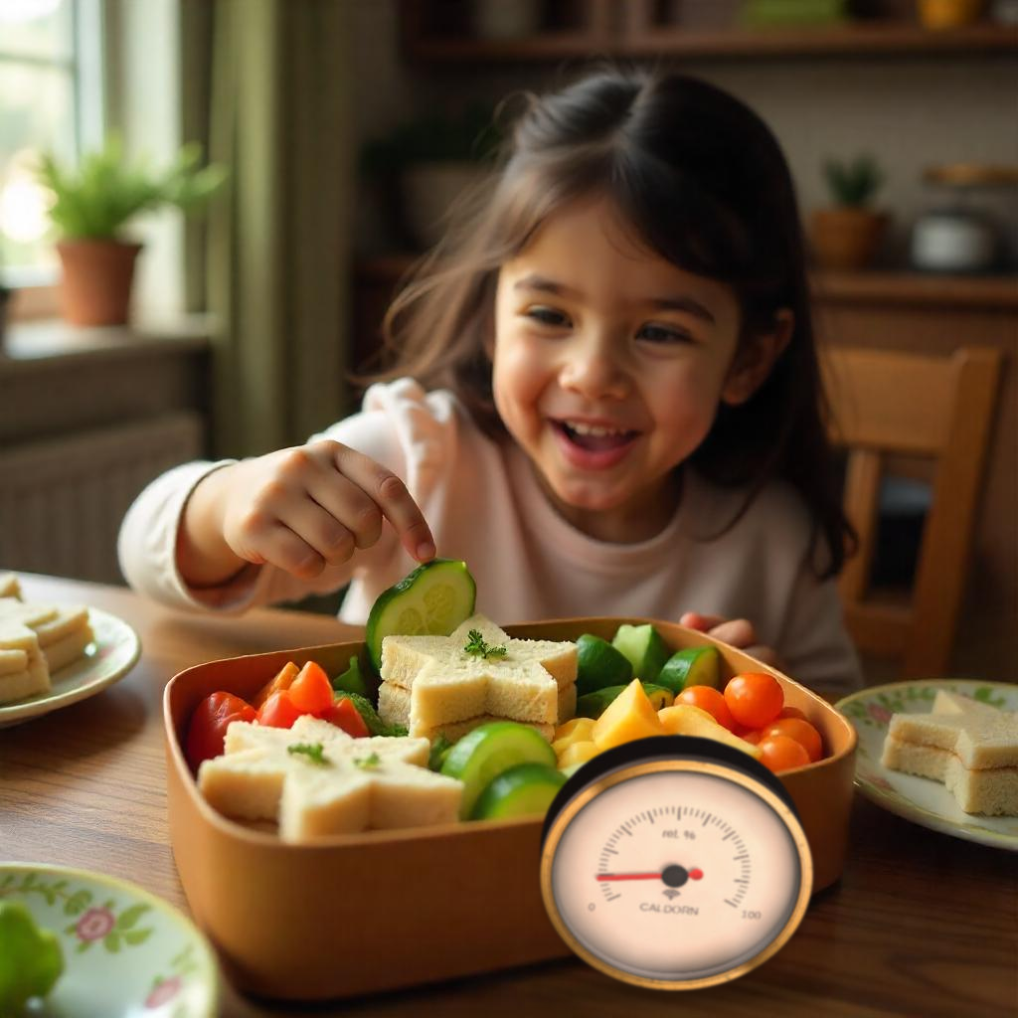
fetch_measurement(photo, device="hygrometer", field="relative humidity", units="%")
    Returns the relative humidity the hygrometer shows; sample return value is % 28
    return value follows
% 10
